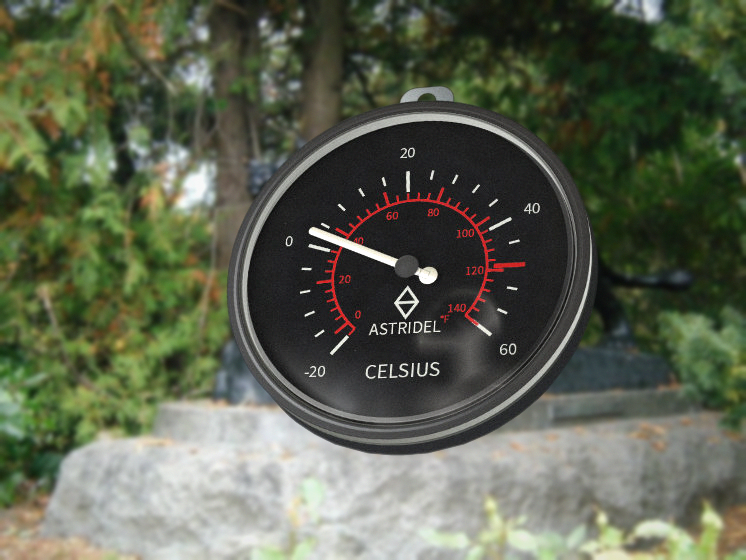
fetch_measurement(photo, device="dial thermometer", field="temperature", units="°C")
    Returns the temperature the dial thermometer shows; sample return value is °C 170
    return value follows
°C 2
